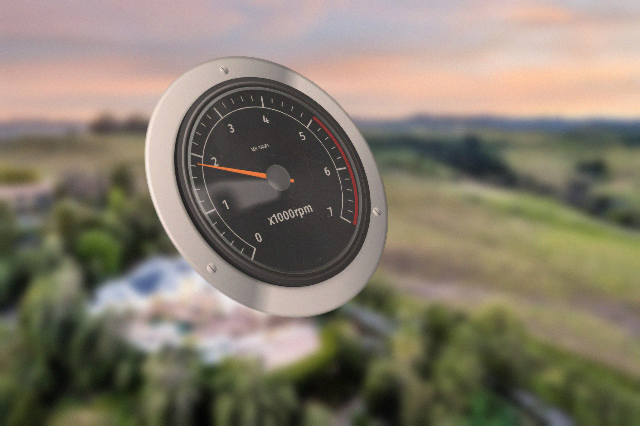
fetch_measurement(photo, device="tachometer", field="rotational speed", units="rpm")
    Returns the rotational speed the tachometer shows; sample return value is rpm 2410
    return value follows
rpm 1800
